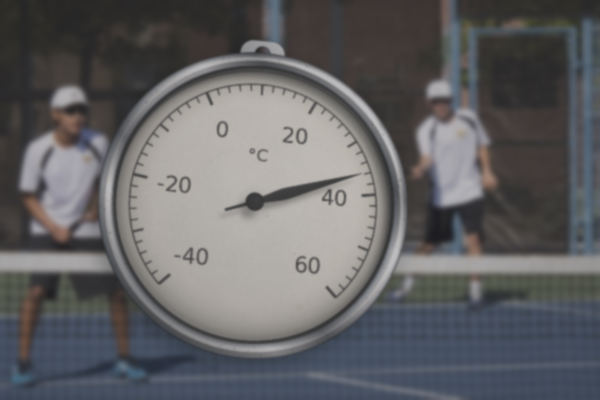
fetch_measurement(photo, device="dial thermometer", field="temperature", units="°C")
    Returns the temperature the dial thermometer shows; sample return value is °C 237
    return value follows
°C 36
